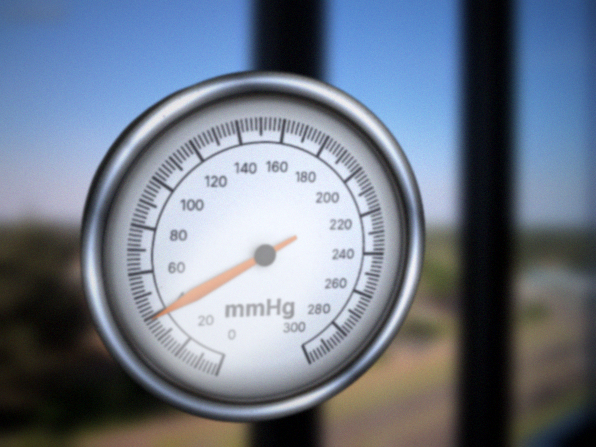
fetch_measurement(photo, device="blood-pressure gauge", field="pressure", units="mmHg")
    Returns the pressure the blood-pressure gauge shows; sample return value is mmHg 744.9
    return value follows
mmHg 40
